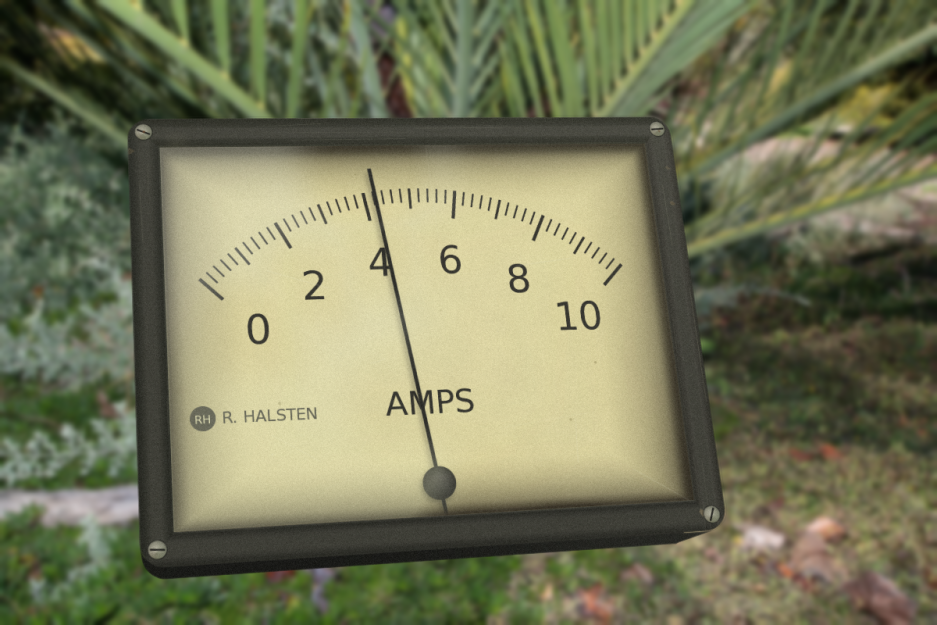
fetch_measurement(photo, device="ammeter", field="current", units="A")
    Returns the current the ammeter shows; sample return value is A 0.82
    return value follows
A 4.2
